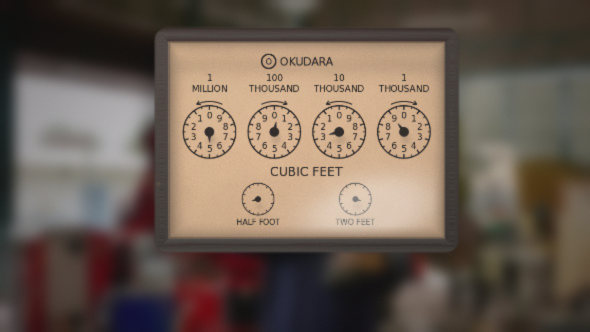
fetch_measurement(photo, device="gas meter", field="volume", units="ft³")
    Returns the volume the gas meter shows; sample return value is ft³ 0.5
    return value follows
ft³ 502900
